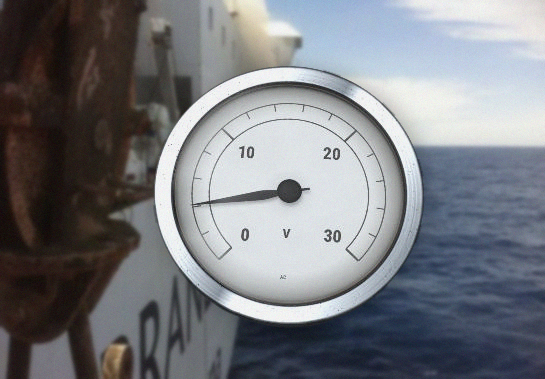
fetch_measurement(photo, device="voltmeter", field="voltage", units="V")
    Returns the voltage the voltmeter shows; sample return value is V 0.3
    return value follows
V 4
